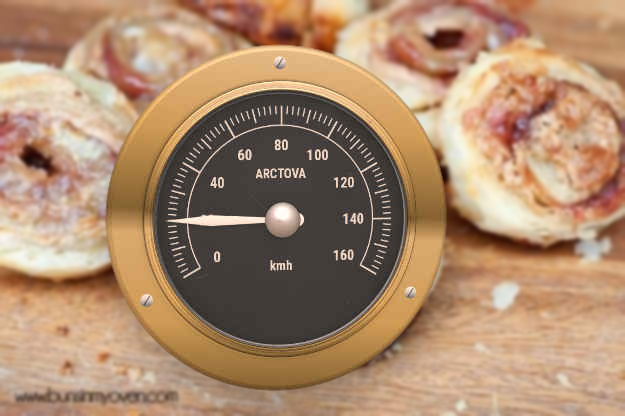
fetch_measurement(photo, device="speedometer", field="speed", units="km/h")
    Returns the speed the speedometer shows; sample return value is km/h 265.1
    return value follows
km/h 20
